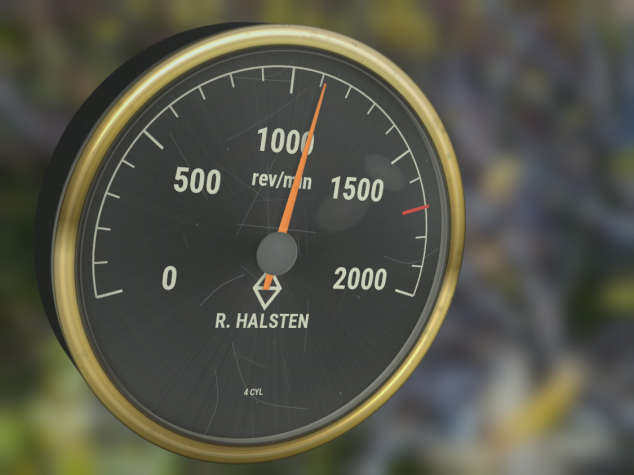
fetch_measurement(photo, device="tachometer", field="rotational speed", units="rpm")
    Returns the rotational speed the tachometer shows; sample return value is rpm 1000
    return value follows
rpm 1100
